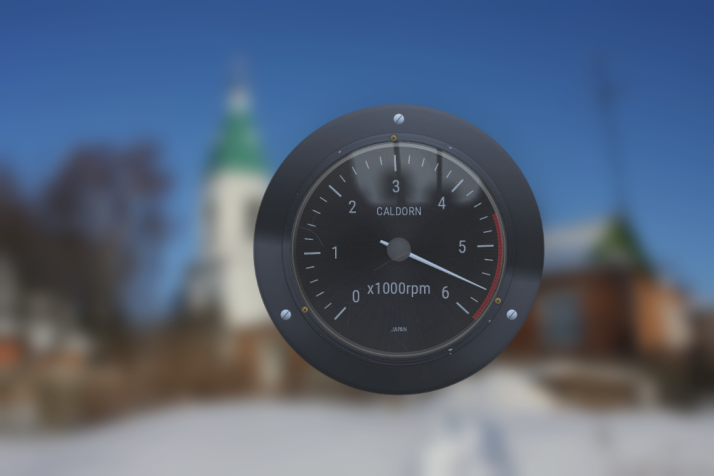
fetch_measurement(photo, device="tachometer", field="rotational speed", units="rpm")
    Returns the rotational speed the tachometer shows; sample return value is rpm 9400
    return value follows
rpm 5600
